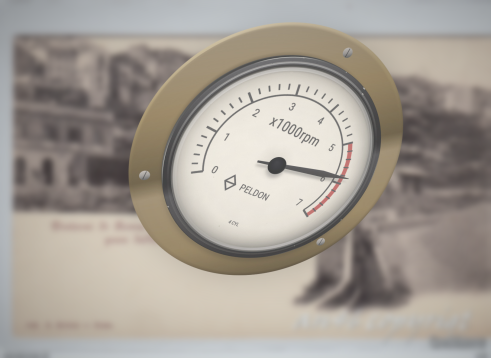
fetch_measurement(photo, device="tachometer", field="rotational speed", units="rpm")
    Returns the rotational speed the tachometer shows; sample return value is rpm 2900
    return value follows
rpm 5800
